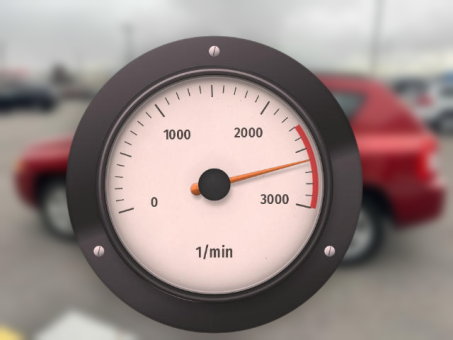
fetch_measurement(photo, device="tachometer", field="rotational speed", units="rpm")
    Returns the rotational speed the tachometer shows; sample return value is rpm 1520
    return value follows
rpm 2600
